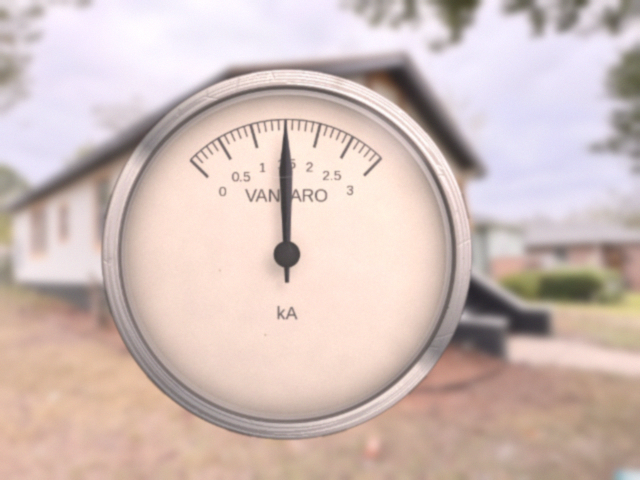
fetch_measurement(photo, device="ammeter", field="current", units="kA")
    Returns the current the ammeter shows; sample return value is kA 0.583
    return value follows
kA 1.5
